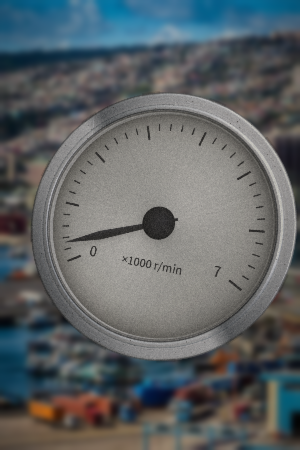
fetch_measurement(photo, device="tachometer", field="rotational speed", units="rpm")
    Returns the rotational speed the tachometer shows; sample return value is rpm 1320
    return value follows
rpm 300
